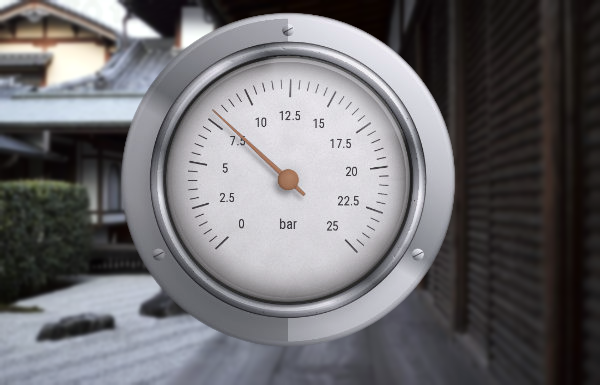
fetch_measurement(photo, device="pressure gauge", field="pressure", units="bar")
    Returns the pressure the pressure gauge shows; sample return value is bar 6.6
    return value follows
bar 8
